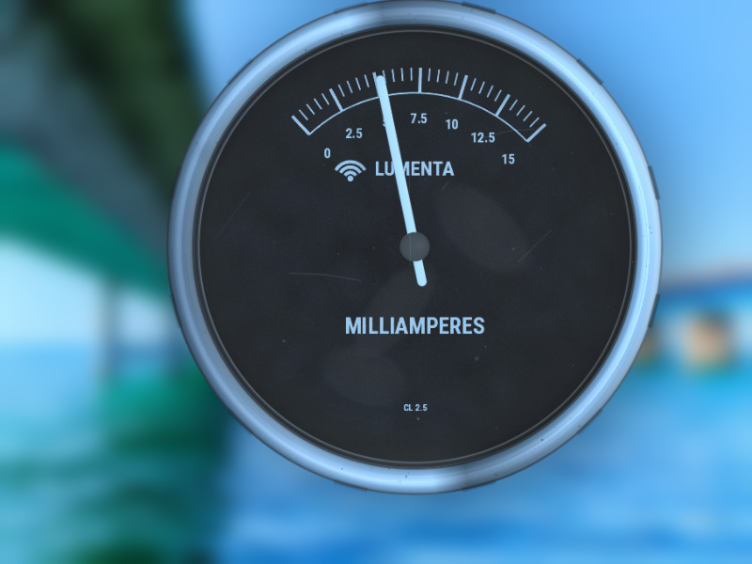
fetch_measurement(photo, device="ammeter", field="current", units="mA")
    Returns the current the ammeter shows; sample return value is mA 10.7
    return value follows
mA 5.25
